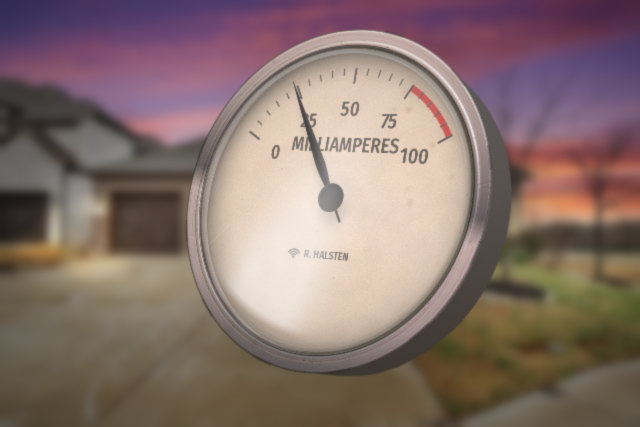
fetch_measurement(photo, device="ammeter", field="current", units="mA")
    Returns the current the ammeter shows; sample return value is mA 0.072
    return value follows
mA 25
